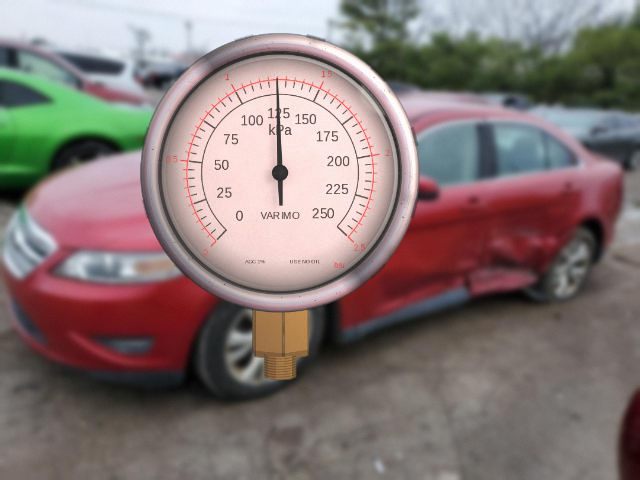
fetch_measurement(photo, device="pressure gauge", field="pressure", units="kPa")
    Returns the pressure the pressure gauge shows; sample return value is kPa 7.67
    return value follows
kPa 125
